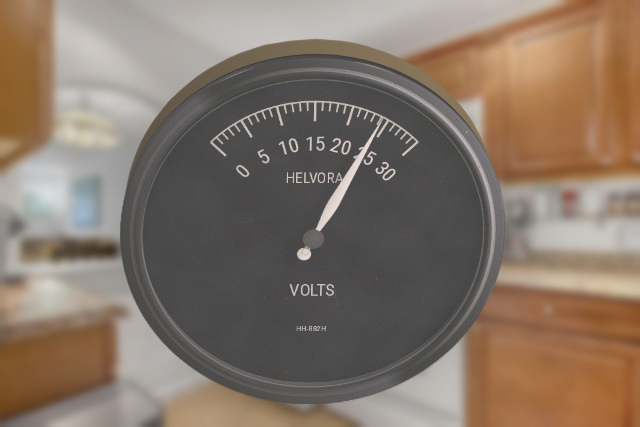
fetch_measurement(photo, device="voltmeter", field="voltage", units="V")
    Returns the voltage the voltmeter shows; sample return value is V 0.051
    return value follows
V 24
